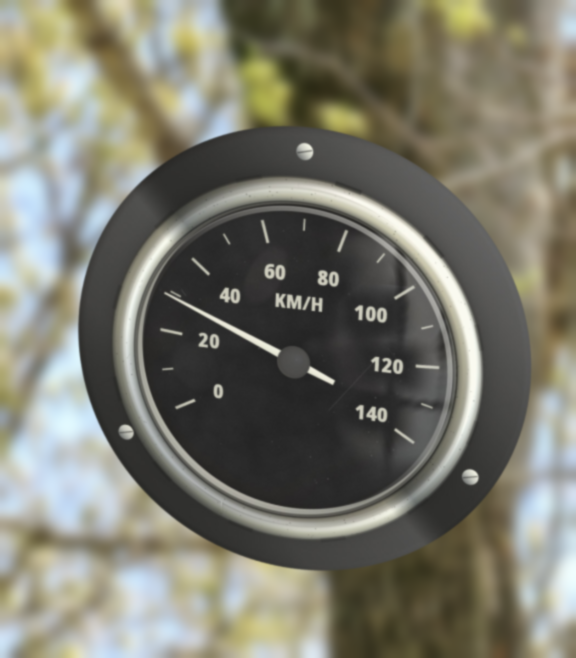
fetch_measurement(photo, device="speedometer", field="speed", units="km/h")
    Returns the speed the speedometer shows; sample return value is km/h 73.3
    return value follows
km/h 30
